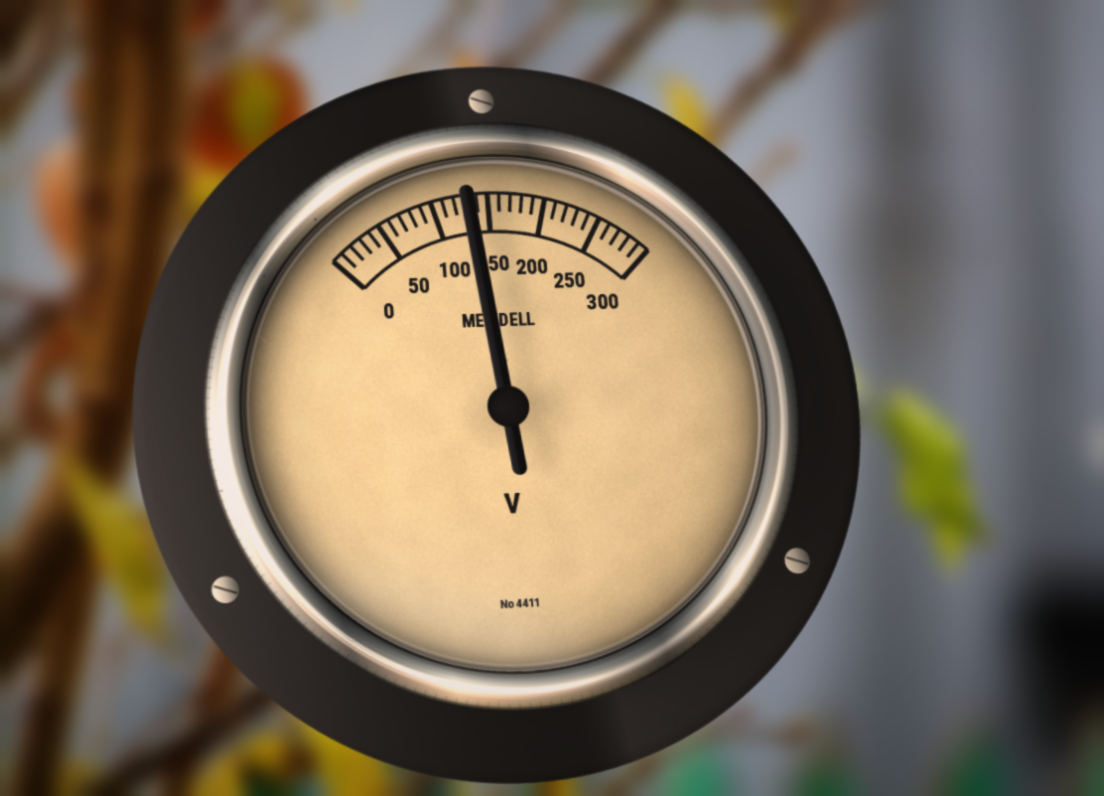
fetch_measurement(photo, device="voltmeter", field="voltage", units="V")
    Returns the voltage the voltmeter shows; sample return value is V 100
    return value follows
V 130
